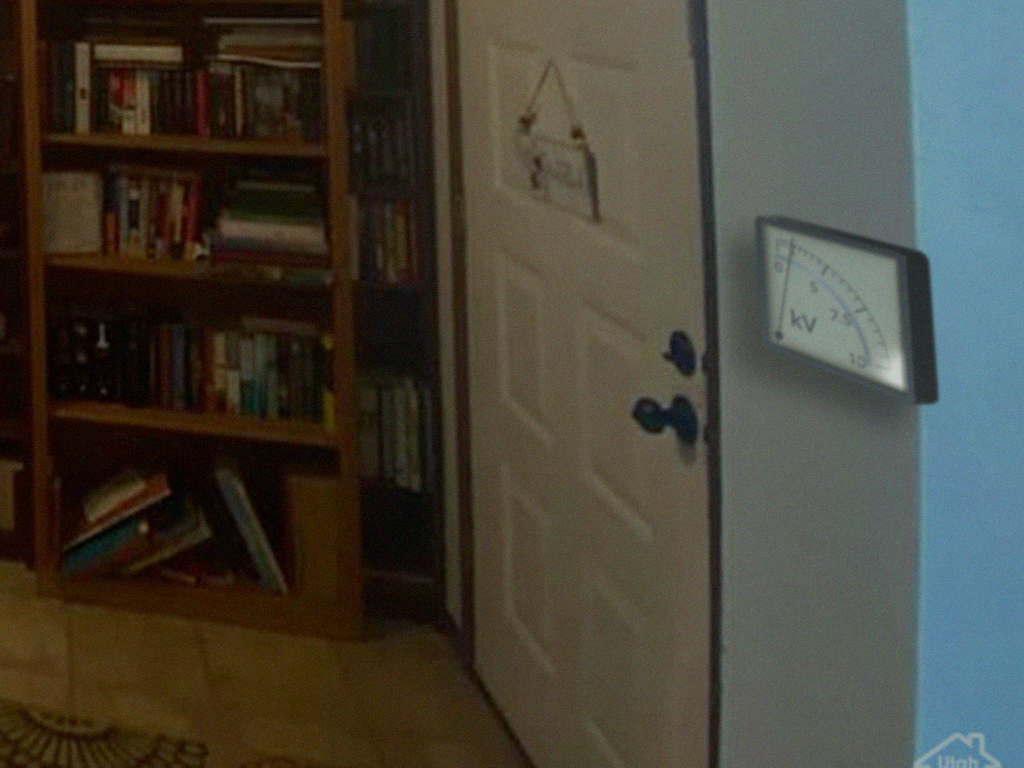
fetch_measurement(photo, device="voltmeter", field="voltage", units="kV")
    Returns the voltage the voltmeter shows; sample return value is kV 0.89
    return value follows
kV 2.5
